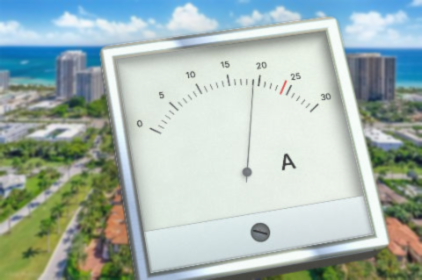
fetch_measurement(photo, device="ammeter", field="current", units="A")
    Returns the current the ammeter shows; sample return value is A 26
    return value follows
A 19
